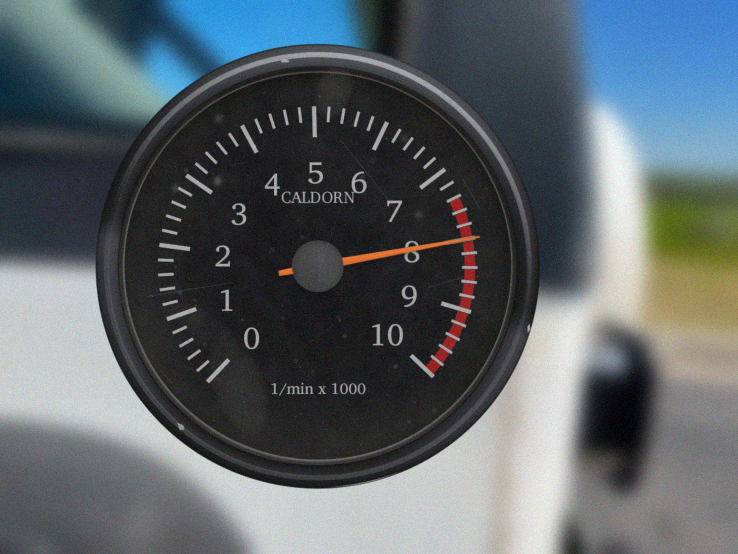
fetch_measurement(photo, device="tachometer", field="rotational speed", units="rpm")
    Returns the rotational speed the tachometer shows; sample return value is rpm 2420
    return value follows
rpm 8000
